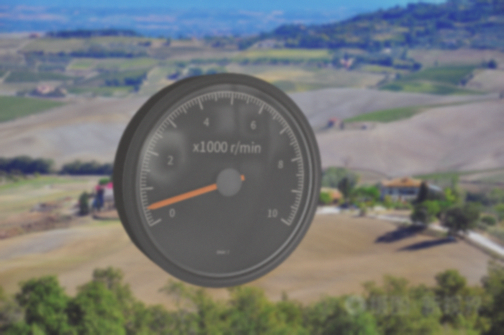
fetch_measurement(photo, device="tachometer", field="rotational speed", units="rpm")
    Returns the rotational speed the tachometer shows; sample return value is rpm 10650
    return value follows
rpm 500
